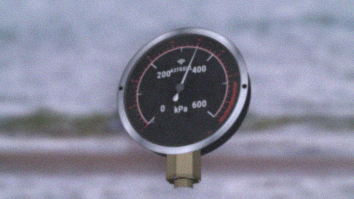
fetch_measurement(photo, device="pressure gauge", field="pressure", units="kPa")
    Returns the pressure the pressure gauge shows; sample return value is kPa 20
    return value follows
kPa 350
